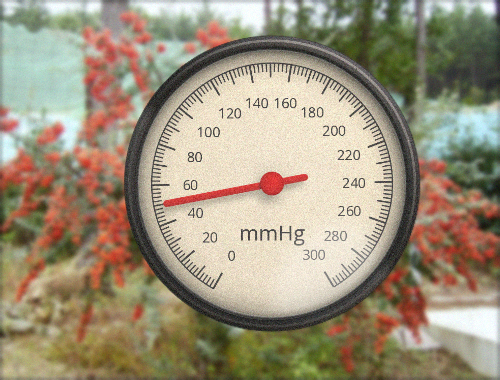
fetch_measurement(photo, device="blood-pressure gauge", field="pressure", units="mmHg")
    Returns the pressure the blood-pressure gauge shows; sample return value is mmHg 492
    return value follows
mmHg 50
